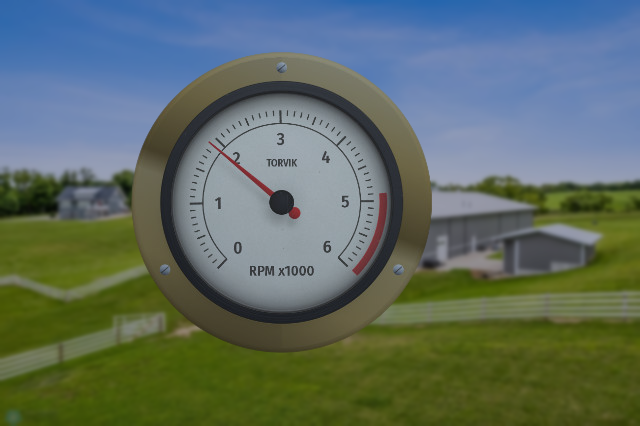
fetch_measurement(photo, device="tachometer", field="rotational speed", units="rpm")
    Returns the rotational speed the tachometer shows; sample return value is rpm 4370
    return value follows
rpm 1900
